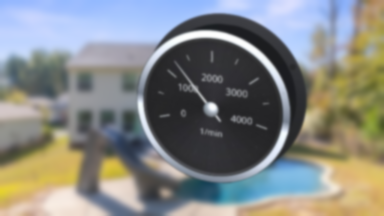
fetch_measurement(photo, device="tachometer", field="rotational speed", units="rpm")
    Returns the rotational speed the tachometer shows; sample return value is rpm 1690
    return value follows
rpm 1250
